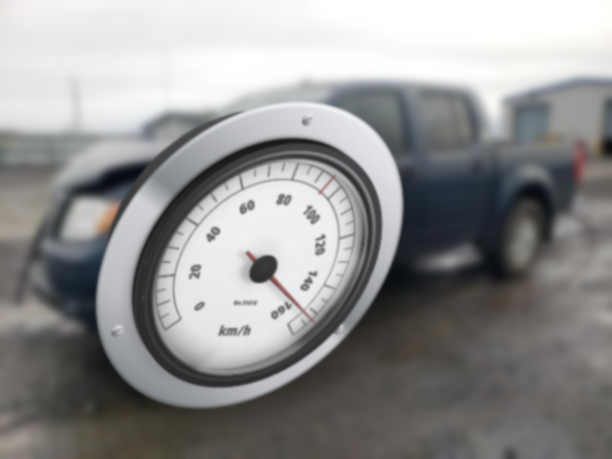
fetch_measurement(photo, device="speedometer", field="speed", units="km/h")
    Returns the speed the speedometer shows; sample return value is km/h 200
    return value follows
km/h 152.5
